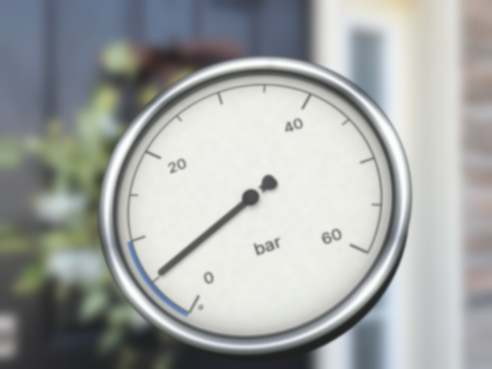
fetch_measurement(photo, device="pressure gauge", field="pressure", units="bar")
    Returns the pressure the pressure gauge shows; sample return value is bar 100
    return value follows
bar 5
